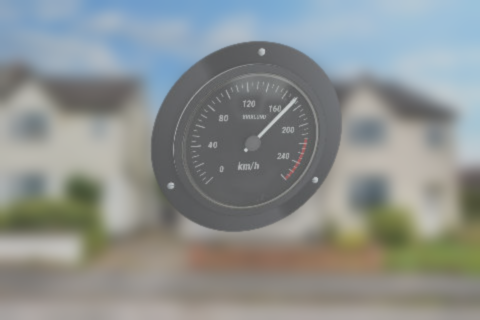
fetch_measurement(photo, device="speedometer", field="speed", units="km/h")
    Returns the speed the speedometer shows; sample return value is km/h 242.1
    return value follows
km/h 170
